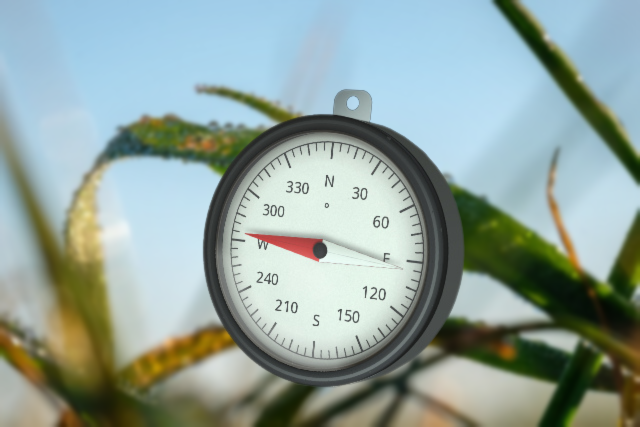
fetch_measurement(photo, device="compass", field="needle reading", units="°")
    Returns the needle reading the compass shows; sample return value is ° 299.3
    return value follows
° 275
